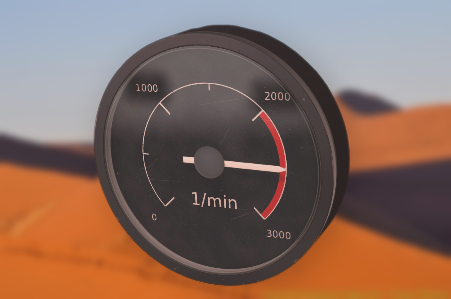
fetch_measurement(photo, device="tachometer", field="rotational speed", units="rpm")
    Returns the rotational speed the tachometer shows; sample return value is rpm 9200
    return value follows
rpm 2500
